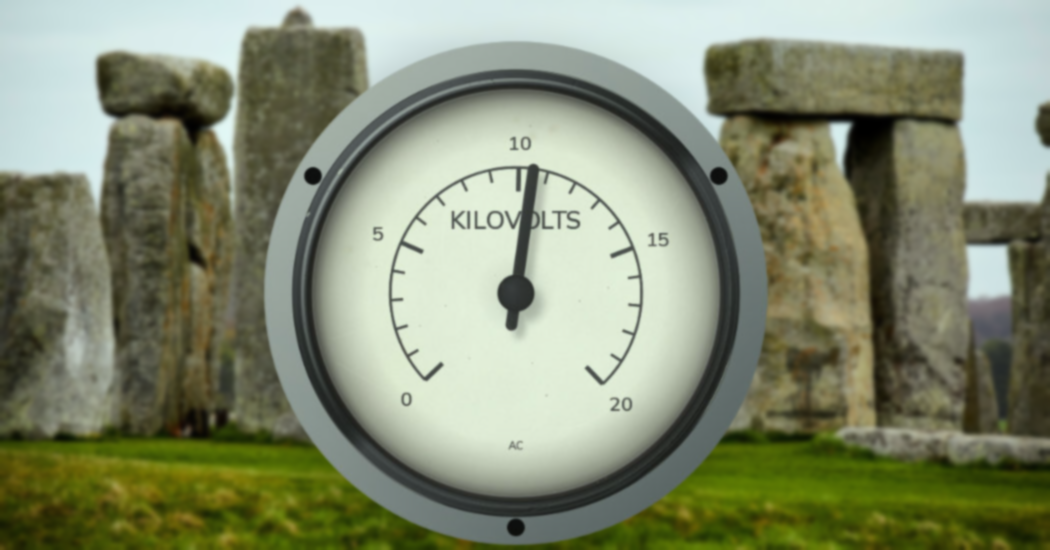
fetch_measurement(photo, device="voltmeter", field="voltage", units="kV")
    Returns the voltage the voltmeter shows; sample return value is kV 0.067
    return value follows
kV 10.5
